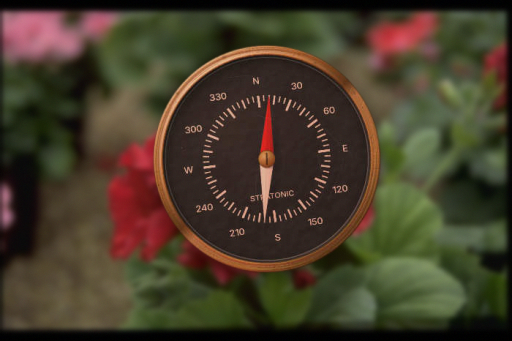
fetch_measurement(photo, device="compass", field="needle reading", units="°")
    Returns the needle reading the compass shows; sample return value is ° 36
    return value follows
° 10
